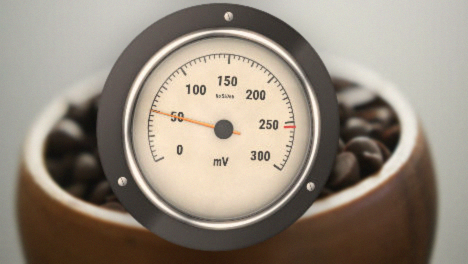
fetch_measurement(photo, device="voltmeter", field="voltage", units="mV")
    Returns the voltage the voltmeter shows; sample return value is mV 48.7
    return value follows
mV 50
